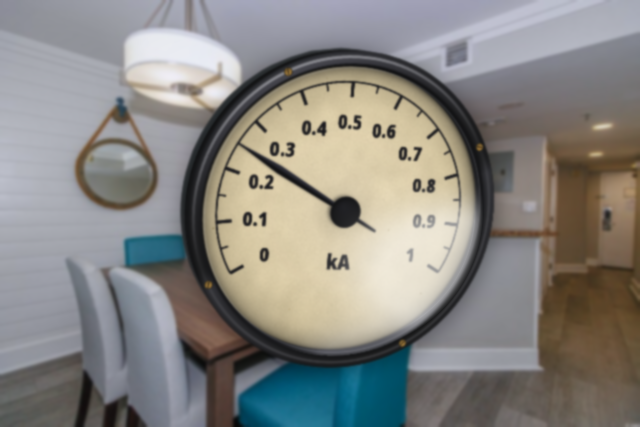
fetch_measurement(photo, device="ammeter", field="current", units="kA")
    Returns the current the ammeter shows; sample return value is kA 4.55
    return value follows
kA 0.25
